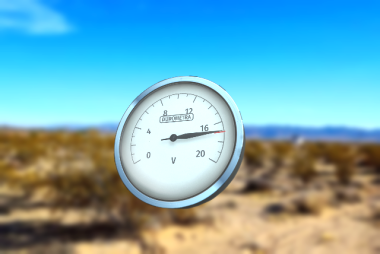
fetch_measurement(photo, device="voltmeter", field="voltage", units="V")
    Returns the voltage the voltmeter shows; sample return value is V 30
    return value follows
V 17
